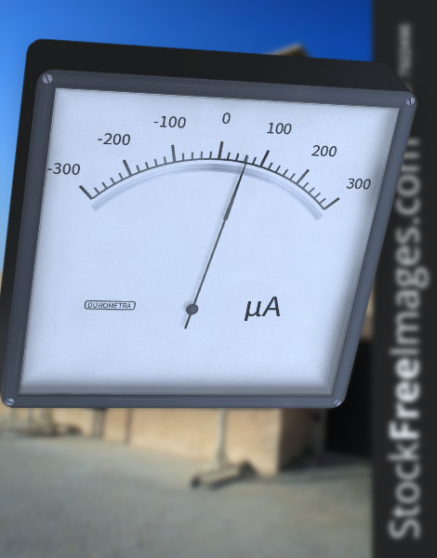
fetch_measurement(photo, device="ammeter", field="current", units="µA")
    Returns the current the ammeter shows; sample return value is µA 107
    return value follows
µA 60
